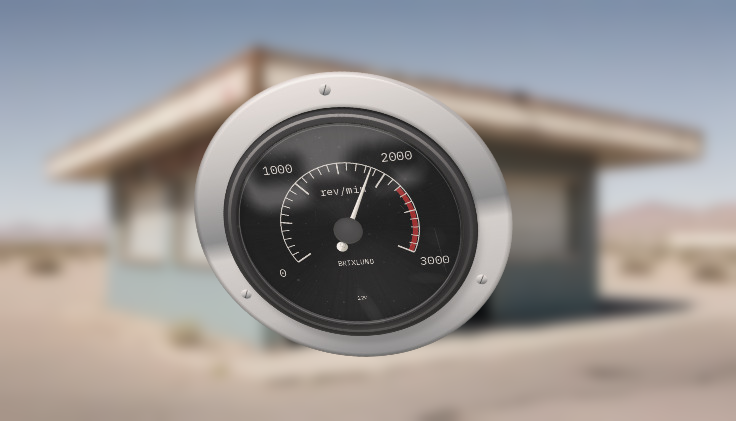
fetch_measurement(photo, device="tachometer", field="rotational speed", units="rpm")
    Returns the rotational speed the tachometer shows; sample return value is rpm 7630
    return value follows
rpm 1850
